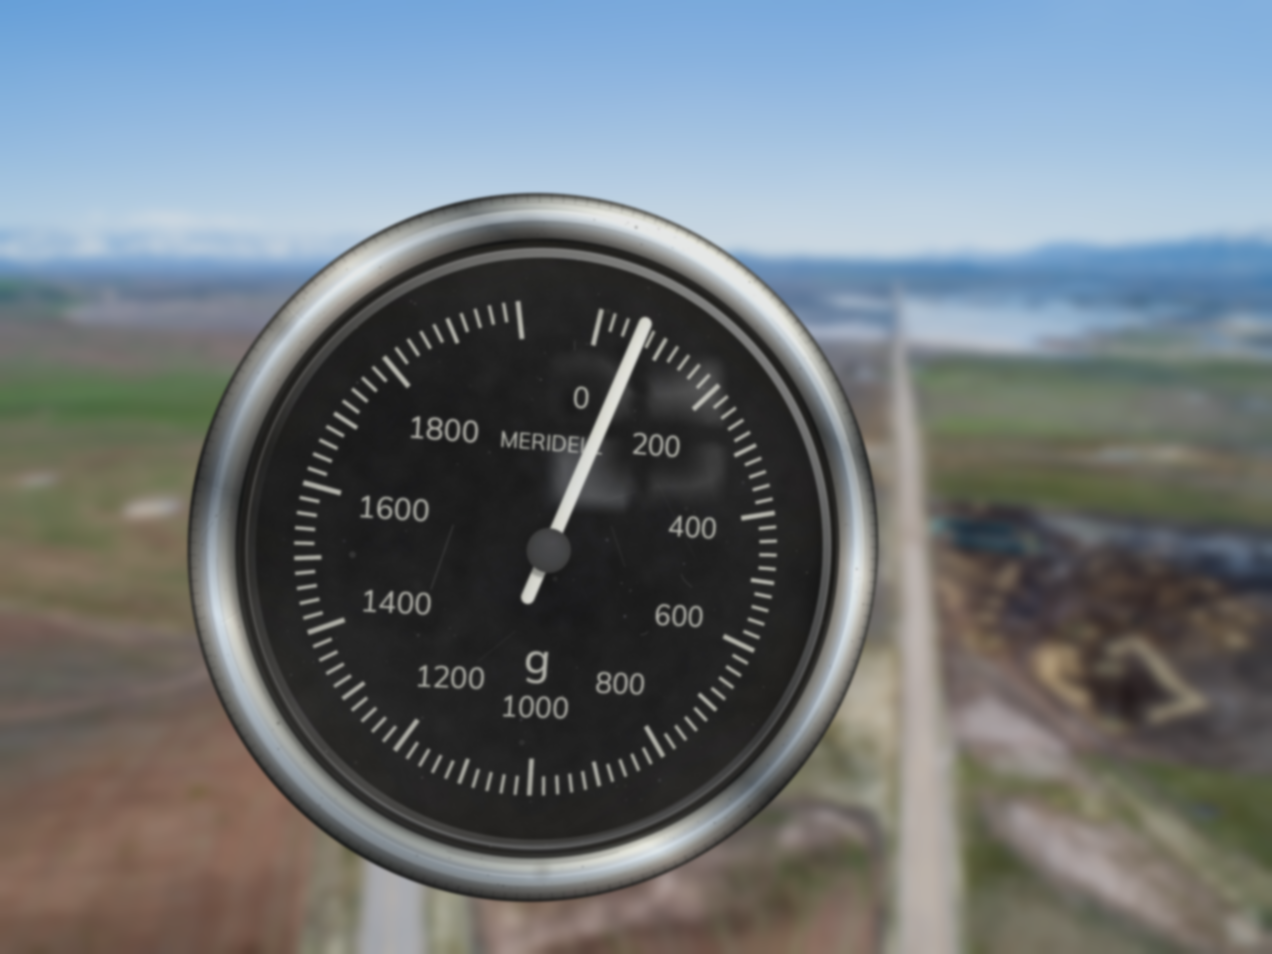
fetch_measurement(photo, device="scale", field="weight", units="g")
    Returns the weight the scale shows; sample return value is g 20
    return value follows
g 60
